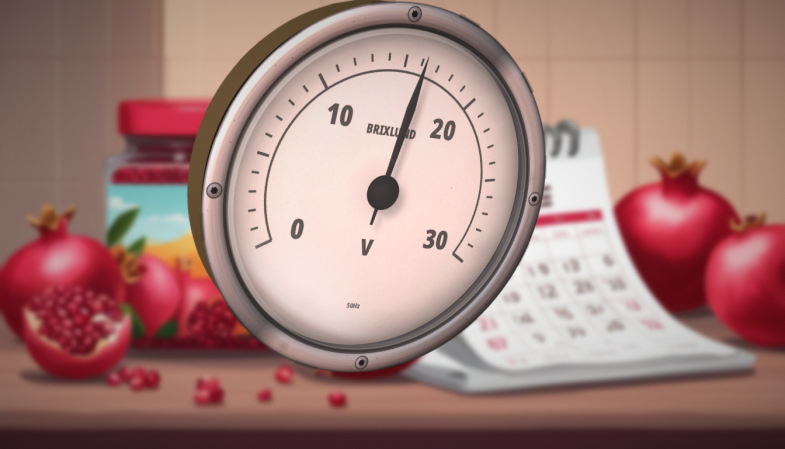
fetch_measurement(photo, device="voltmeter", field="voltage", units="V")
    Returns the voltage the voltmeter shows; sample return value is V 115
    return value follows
V 16
